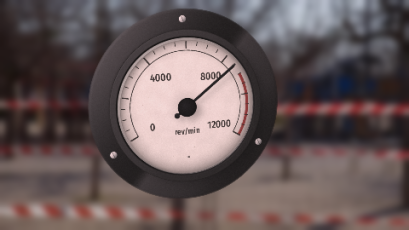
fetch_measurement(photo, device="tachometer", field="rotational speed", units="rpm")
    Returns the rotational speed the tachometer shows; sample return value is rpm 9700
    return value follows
rpm 8500
